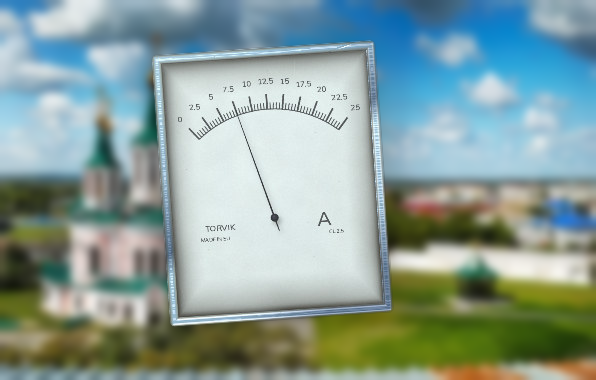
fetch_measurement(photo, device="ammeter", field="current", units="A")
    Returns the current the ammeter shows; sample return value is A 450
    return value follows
A 7.5
